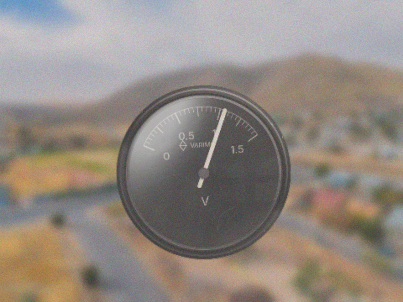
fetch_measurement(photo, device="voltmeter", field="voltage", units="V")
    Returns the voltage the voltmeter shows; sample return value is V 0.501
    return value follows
V 1.05
